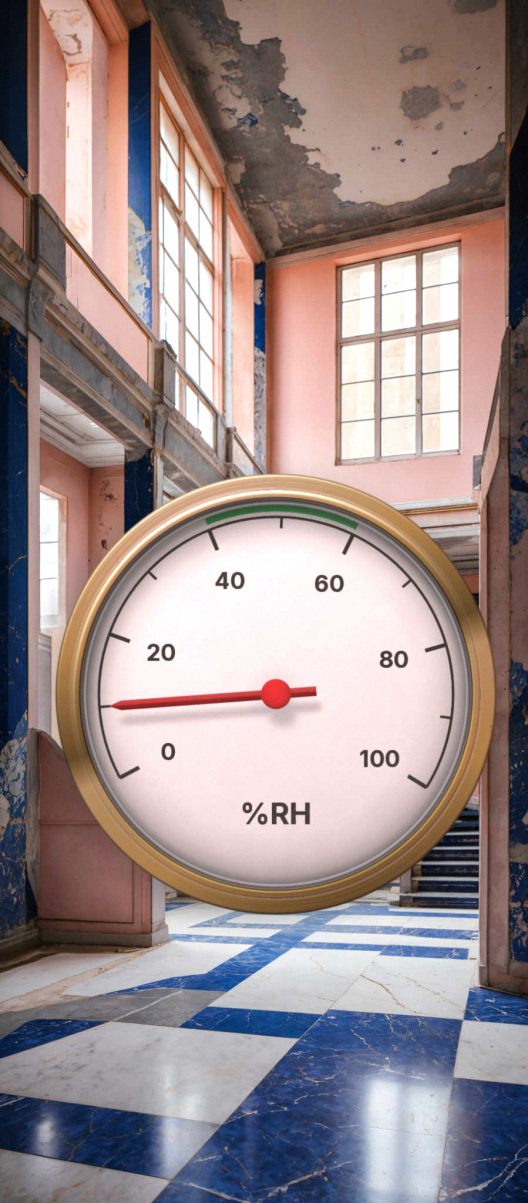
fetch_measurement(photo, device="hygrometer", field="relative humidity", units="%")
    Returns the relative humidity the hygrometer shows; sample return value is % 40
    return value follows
% 10
